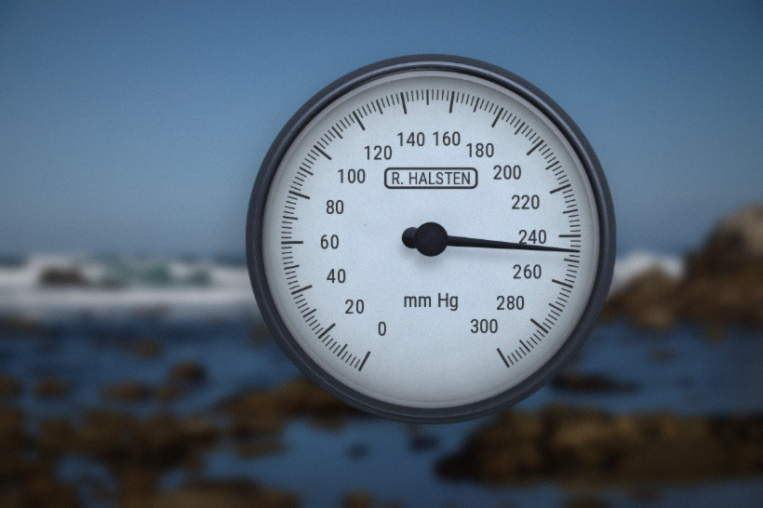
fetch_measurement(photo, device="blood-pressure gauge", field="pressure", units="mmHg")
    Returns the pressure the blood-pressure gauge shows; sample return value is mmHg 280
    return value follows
mmHg 246
